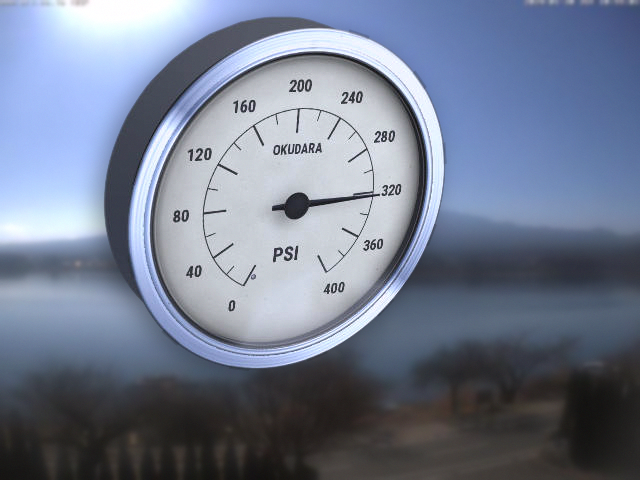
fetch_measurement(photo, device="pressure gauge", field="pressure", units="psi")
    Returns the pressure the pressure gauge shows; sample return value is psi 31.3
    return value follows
psi 320
